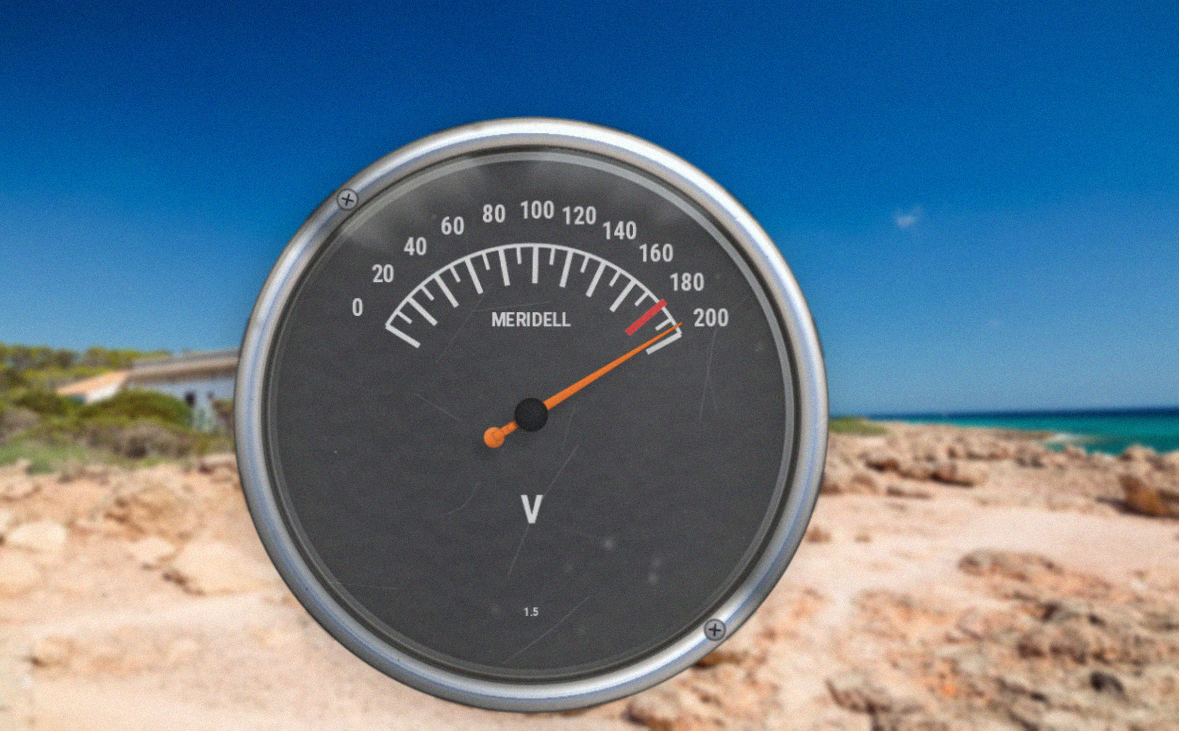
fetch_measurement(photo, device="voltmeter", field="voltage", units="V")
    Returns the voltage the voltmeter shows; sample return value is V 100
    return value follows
V 195
